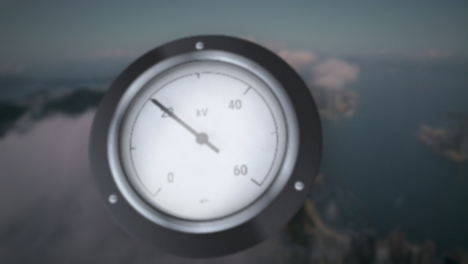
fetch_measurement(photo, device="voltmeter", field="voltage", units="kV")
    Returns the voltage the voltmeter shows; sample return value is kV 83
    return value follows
kV 20
